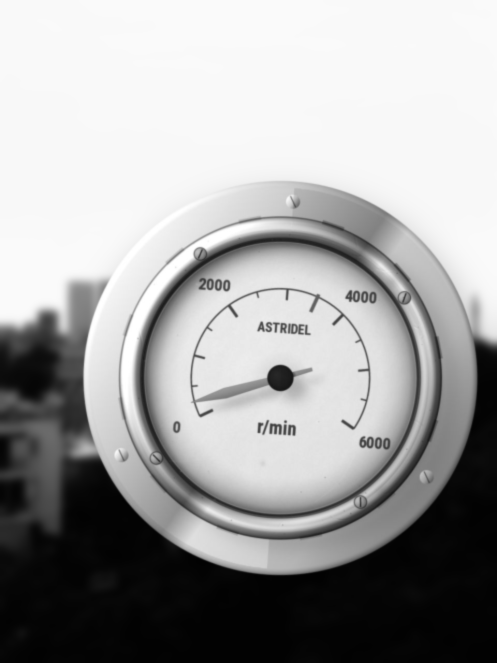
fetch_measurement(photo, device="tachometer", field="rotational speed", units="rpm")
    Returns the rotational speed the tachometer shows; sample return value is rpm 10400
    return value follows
rpm 250
